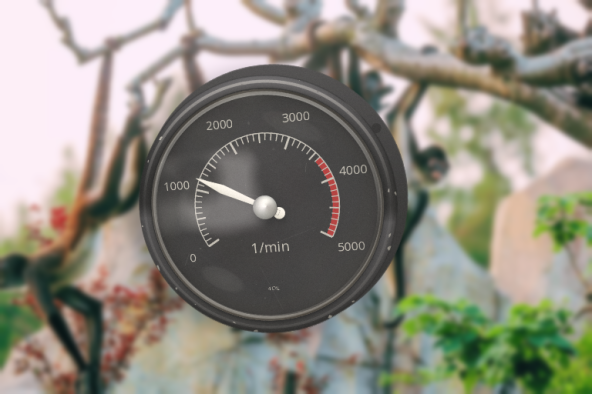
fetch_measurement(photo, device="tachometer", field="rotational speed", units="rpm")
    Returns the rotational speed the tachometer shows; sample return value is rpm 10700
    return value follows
rpm 1200
